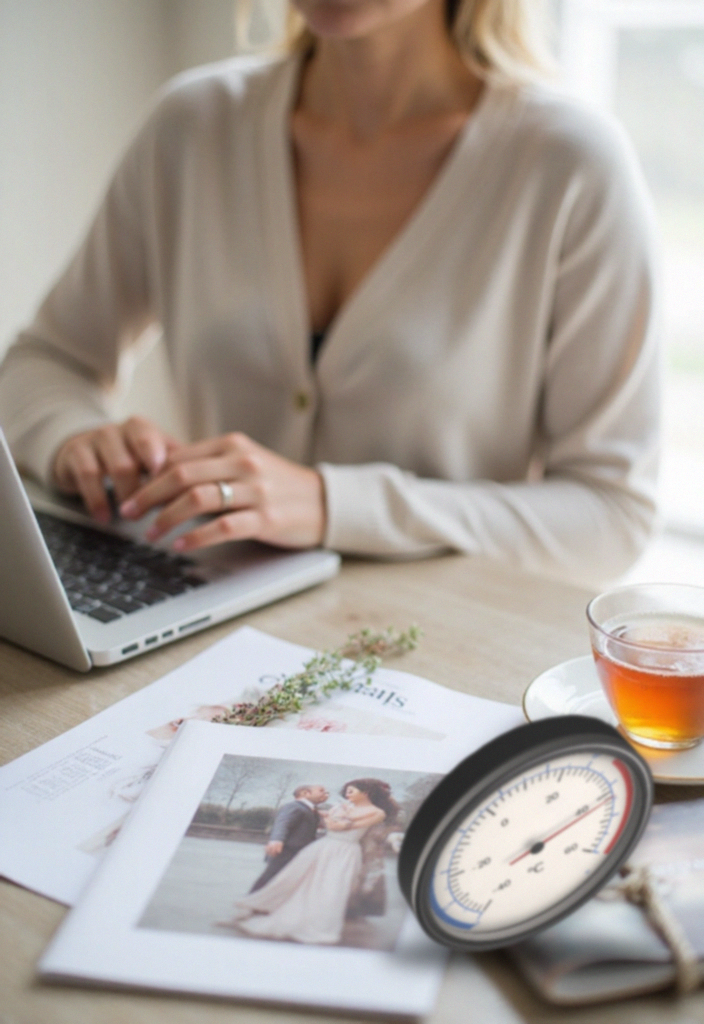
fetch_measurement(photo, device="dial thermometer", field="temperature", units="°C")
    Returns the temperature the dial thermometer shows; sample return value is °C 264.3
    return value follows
°C 40
